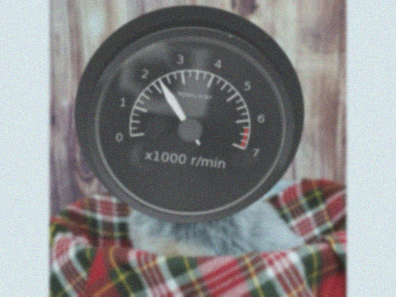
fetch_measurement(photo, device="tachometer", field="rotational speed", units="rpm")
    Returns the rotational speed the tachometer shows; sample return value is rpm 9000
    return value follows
rpm 2250
